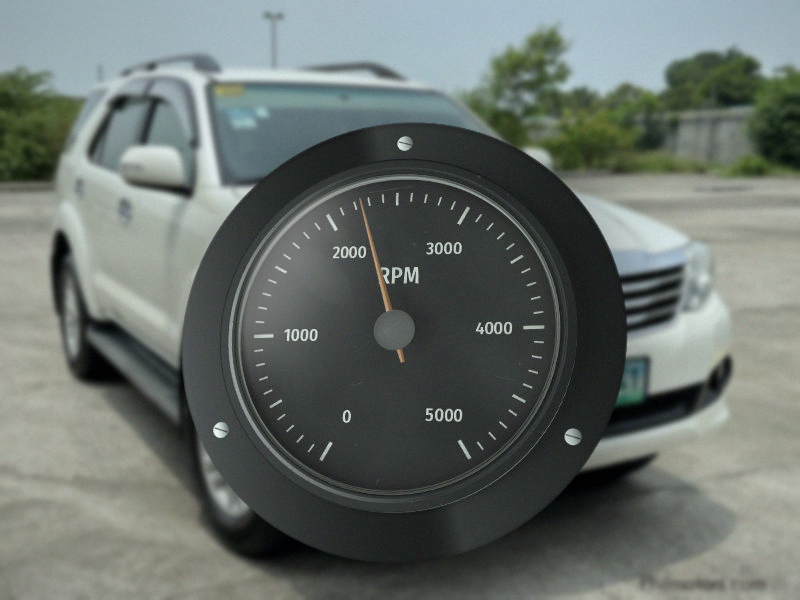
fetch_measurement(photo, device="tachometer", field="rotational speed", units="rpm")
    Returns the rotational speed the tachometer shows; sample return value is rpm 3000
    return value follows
rpm 2250
